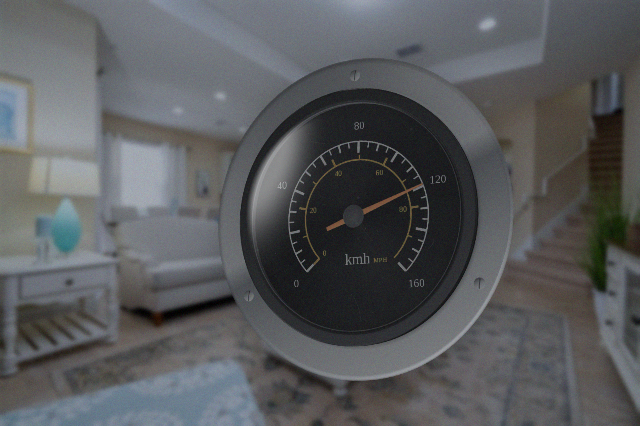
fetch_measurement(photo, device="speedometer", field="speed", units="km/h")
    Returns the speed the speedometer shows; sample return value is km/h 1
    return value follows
km/h 120
